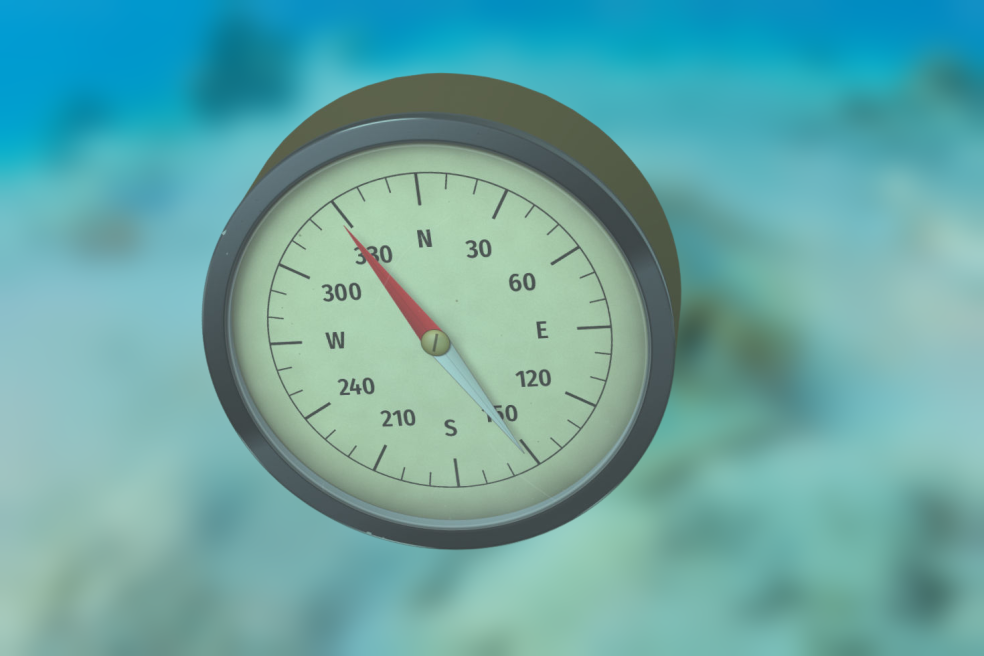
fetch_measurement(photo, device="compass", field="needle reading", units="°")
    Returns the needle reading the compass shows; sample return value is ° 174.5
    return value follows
° 330
